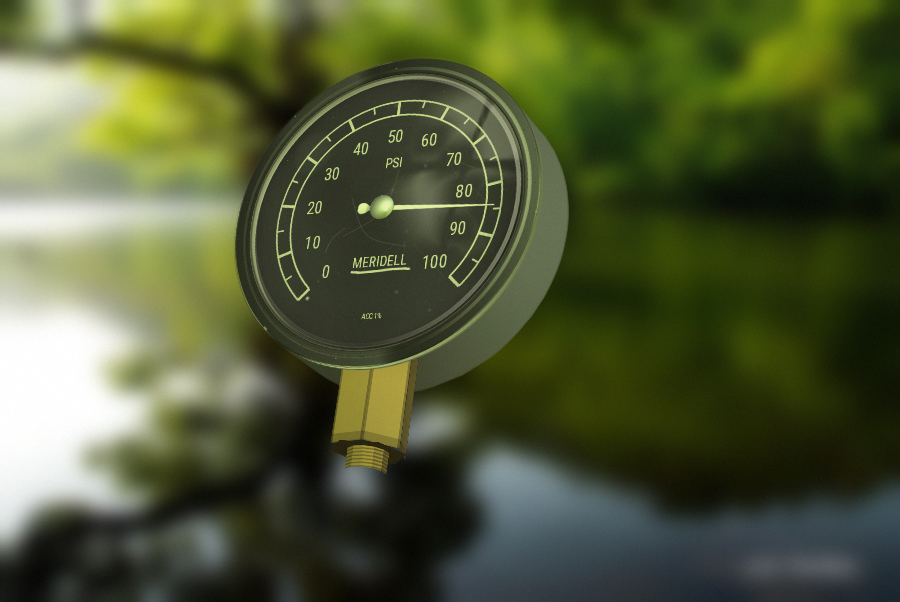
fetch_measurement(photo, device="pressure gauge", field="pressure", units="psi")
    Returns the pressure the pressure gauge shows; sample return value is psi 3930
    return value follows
psi 85
